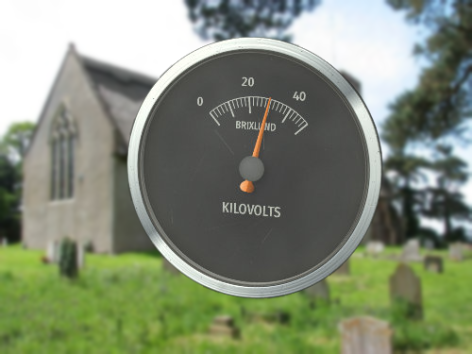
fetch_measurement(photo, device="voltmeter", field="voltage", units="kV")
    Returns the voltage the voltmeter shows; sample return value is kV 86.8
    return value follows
kV 30
